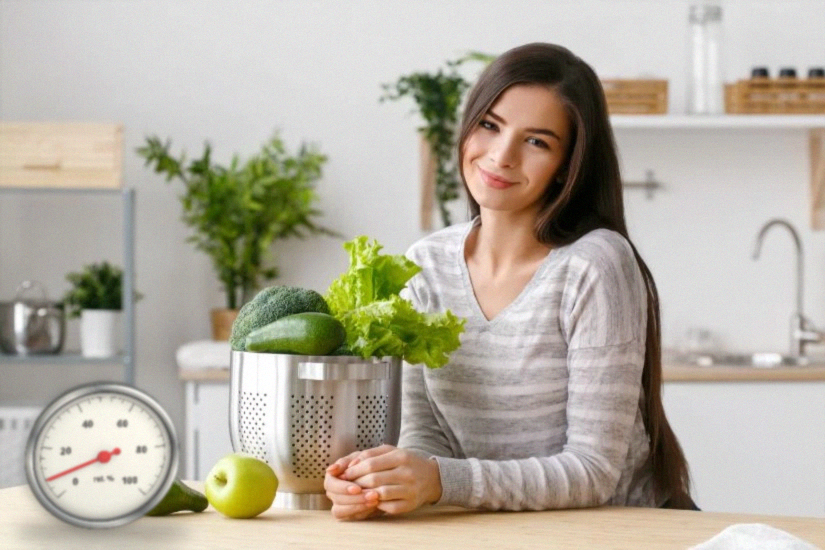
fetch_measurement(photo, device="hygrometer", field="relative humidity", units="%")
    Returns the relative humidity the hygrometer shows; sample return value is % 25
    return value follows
% 8
